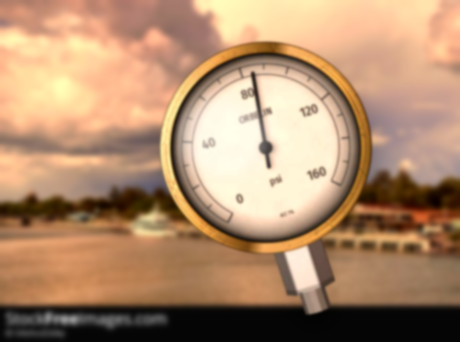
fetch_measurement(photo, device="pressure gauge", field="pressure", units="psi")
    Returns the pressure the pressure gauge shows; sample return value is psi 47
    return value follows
psi 85
